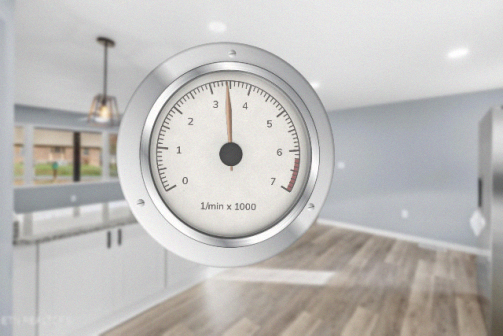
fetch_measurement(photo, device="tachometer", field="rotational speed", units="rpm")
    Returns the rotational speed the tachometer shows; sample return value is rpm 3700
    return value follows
rpm 3400
